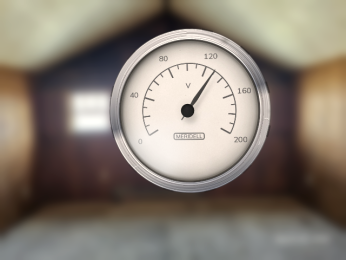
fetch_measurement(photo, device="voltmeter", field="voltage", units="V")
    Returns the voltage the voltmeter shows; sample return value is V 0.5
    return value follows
V 130
